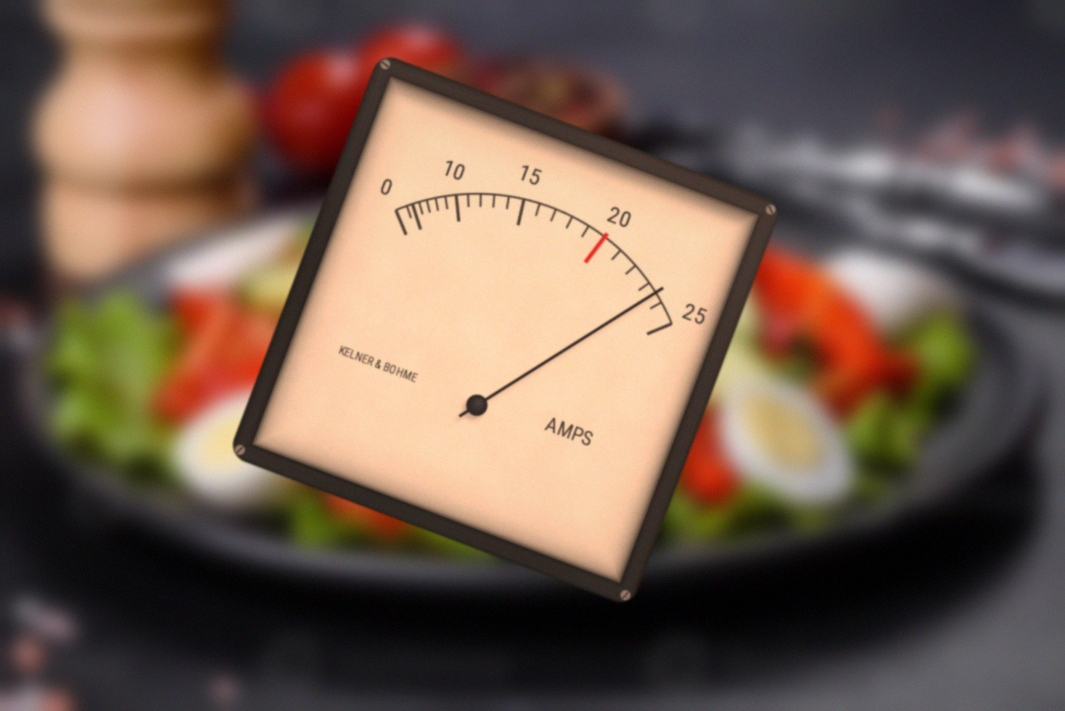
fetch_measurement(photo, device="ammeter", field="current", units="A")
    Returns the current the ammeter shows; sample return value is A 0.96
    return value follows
A 23.5
